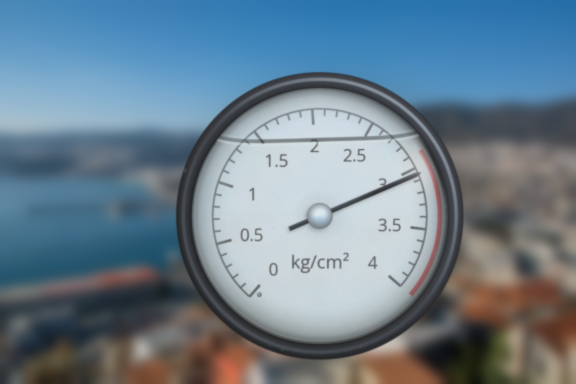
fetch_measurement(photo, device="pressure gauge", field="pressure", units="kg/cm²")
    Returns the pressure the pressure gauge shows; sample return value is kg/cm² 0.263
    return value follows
kg/cm² 3.05
